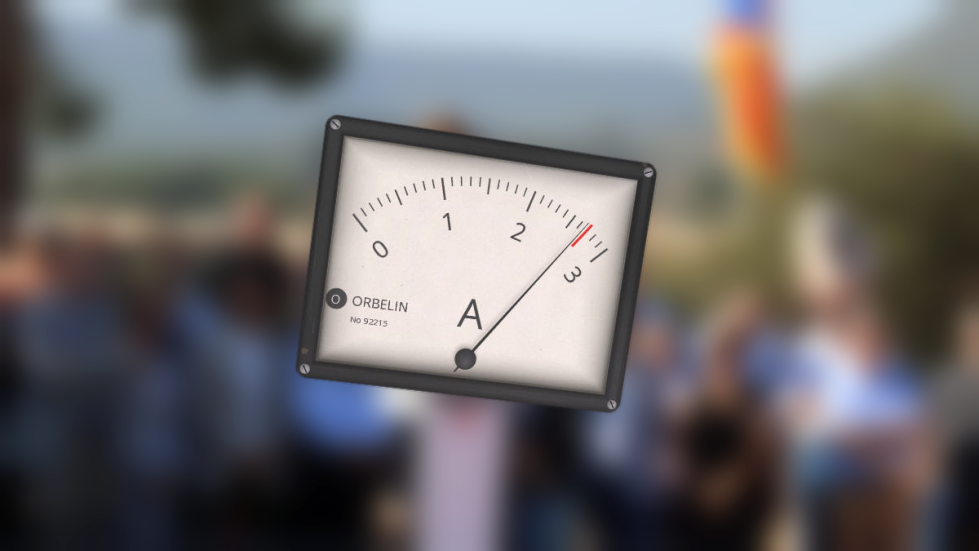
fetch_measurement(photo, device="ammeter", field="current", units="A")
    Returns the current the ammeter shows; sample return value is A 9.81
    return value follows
A 2.65
